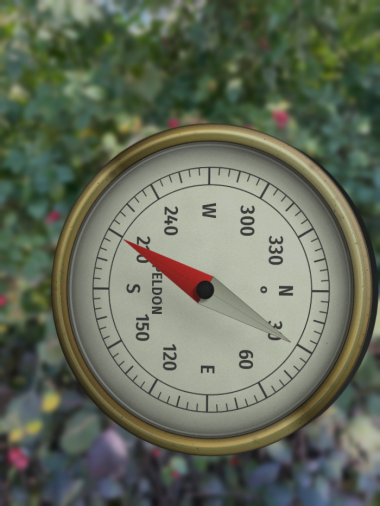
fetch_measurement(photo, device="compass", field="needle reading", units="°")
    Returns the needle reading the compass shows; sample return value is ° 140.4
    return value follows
° 210
